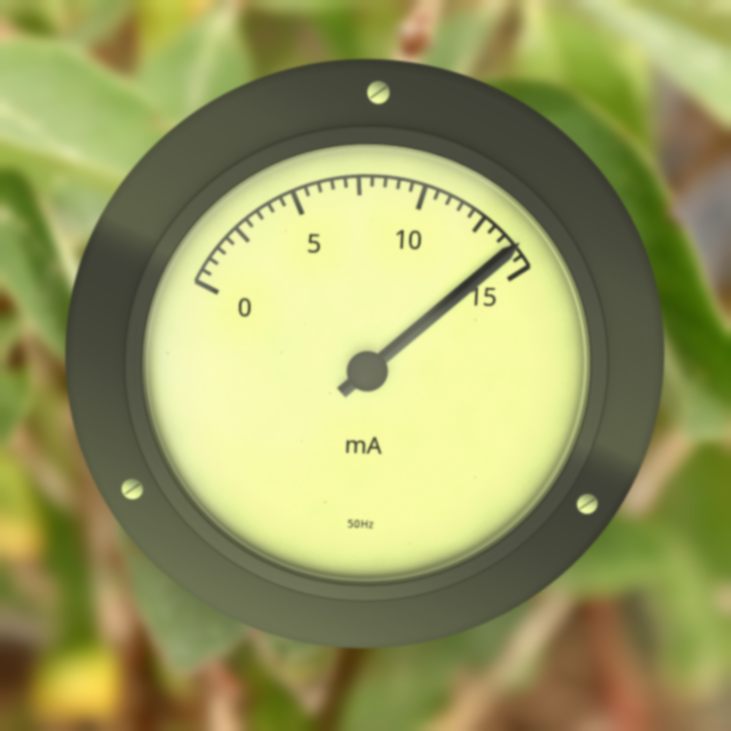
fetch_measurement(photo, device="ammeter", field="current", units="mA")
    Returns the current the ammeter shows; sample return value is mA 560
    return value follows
mA 14
